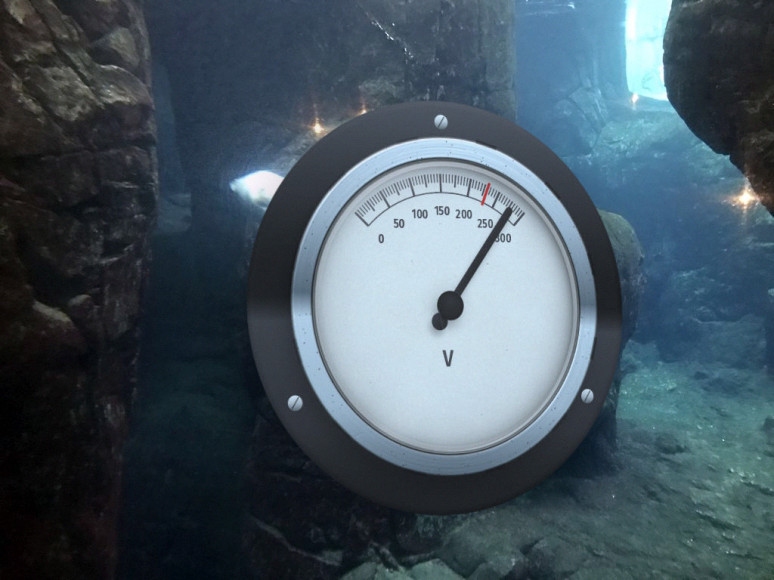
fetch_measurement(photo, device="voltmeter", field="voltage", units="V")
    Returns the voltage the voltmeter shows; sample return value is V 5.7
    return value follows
V 275
